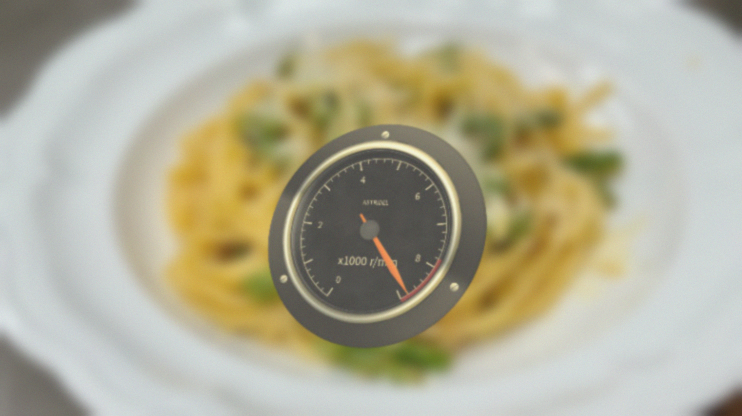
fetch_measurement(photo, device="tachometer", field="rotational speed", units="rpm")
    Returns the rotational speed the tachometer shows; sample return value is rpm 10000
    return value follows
rpm 8800
